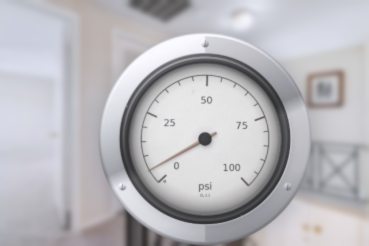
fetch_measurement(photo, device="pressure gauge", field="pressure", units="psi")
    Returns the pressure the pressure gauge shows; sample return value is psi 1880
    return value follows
psi 5
